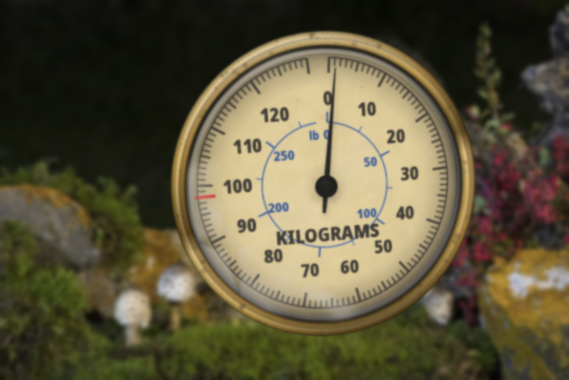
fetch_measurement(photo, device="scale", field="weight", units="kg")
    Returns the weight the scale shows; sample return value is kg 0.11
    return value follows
kg 1
